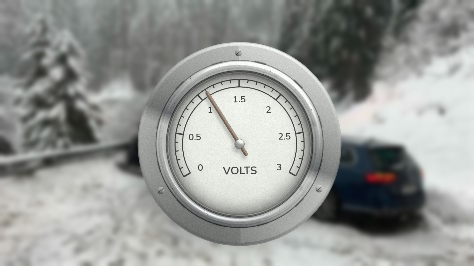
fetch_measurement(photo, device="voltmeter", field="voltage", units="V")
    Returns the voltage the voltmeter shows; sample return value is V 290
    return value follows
V 1.1
